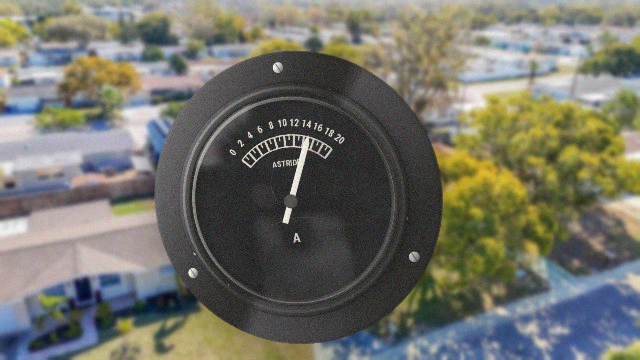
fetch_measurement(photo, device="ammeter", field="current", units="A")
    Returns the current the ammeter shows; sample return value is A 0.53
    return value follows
A 15
